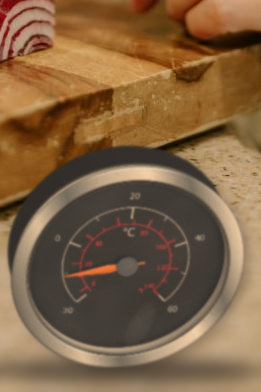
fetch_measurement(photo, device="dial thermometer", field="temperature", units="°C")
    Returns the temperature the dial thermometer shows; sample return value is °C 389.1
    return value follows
°C -10
